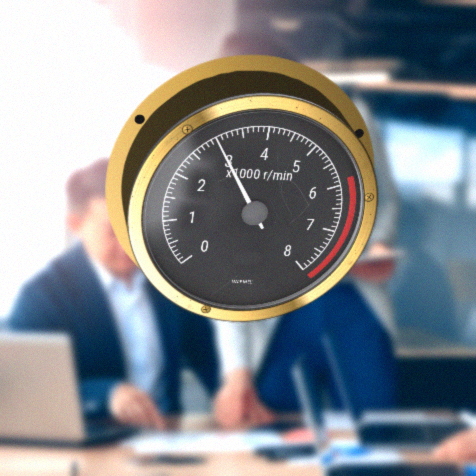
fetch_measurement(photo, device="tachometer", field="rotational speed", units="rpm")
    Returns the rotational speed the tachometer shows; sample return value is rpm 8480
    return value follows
rpm 3000
